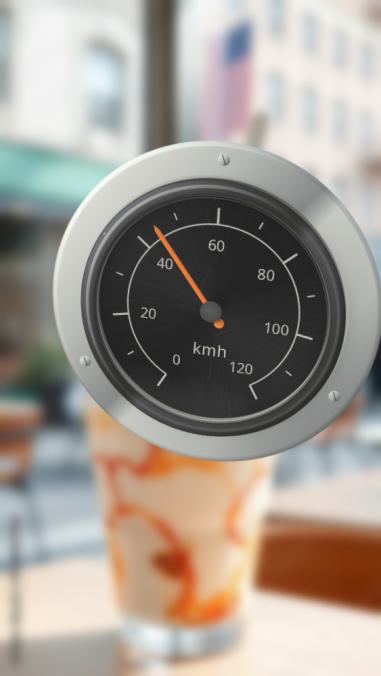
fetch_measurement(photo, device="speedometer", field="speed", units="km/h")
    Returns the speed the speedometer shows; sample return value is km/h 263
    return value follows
km/h 45
